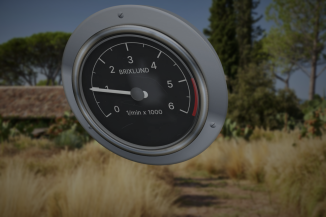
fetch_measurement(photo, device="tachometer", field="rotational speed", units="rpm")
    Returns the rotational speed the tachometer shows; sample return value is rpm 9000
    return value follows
rpm 1000
